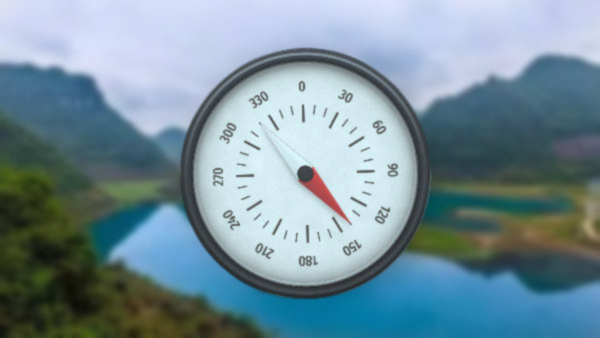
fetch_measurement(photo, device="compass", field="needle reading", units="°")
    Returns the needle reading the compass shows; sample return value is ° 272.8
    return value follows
° 140
